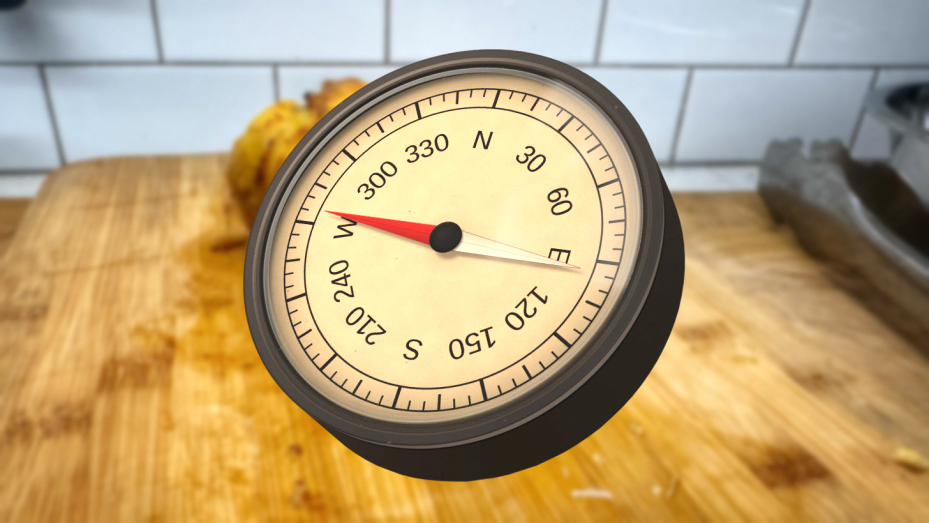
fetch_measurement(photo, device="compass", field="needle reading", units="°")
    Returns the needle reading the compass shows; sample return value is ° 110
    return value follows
° 275
